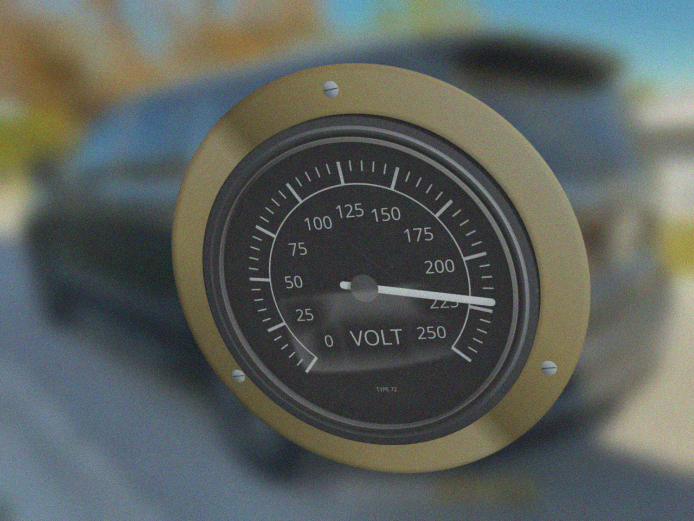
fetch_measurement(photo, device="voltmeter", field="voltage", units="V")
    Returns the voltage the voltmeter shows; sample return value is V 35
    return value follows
V 220
